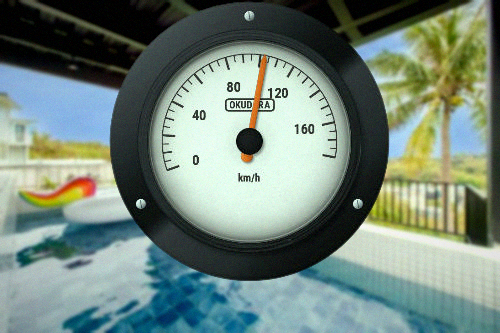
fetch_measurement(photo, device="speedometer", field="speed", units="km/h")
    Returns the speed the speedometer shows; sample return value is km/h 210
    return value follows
km/h 102.5
